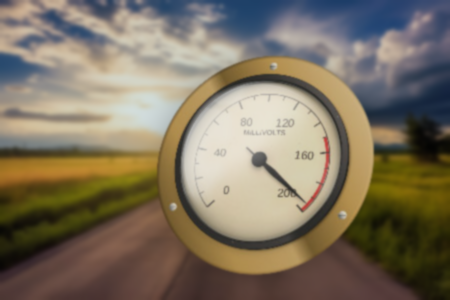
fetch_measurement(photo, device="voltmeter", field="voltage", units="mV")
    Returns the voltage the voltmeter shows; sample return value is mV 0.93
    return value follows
mV 195
